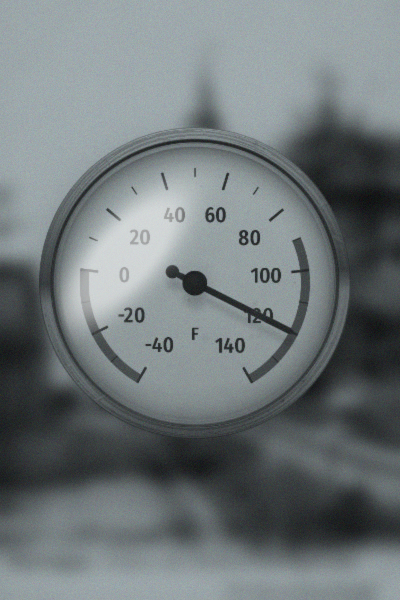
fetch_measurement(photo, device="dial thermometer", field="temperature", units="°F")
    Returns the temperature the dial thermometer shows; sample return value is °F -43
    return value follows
°F 120
